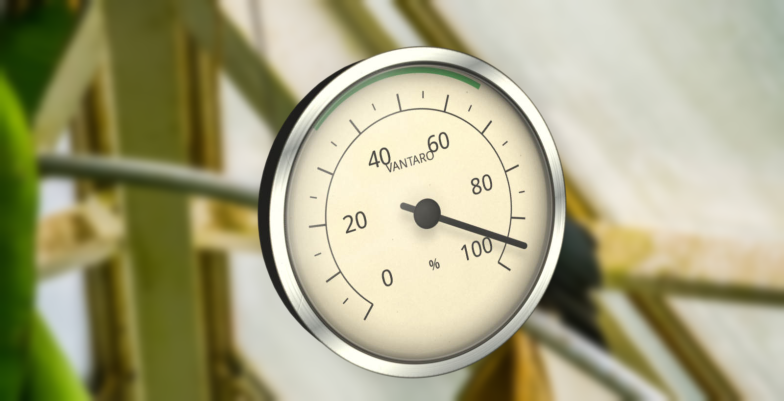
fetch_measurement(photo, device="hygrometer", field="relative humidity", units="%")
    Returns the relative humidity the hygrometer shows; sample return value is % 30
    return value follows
% 95
